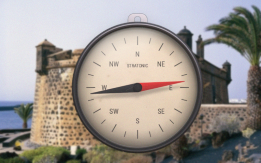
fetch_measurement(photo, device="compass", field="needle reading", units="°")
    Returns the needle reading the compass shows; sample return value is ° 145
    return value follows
° 82.5
